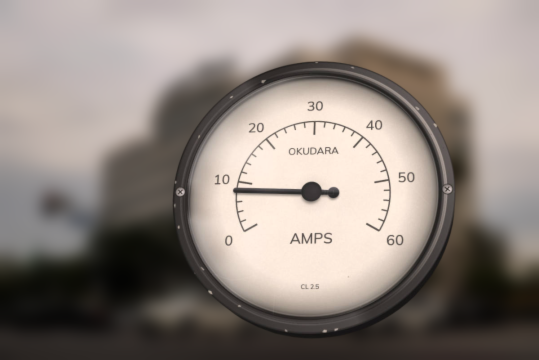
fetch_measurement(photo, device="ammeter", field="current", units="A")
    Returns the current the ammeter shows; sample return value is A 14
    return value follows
A 8
